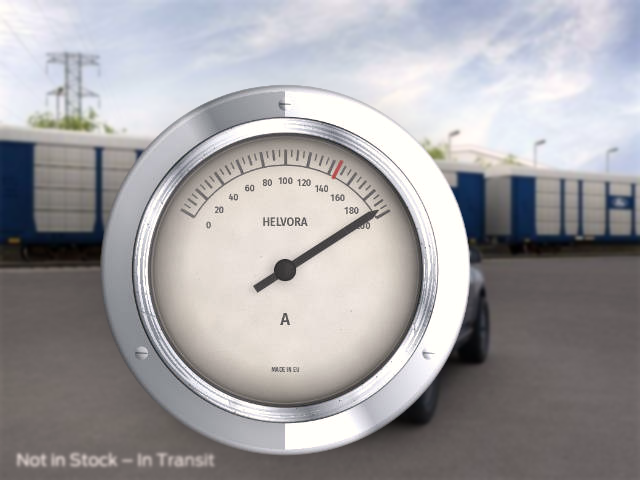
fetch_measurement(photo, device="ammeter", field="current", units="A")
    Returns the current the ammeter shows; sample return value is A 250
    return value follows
A 195
